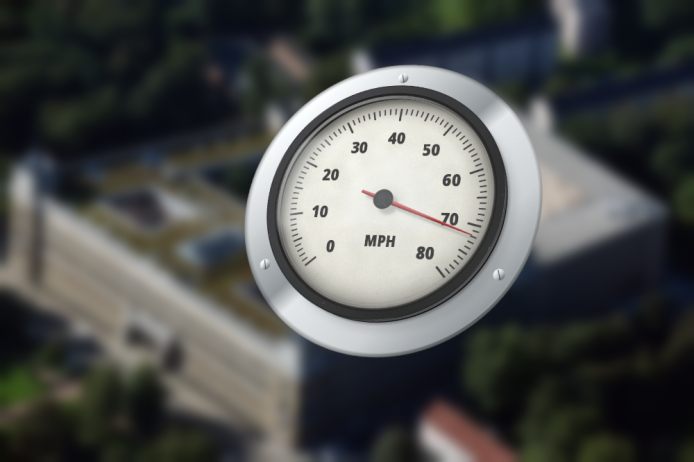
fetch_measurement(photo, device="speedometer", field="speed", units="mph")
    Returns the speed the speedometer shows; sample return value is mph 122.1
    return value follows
mph 72
